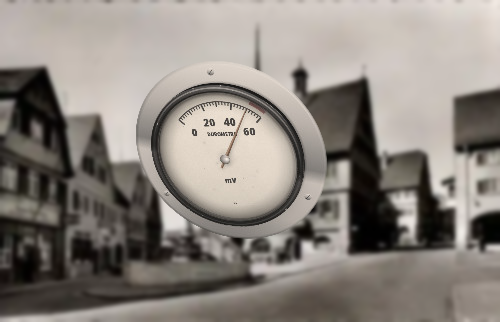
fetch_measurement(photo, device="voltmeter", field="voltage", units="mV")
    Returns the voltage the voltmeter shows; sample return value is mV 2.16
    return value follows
mV 50
